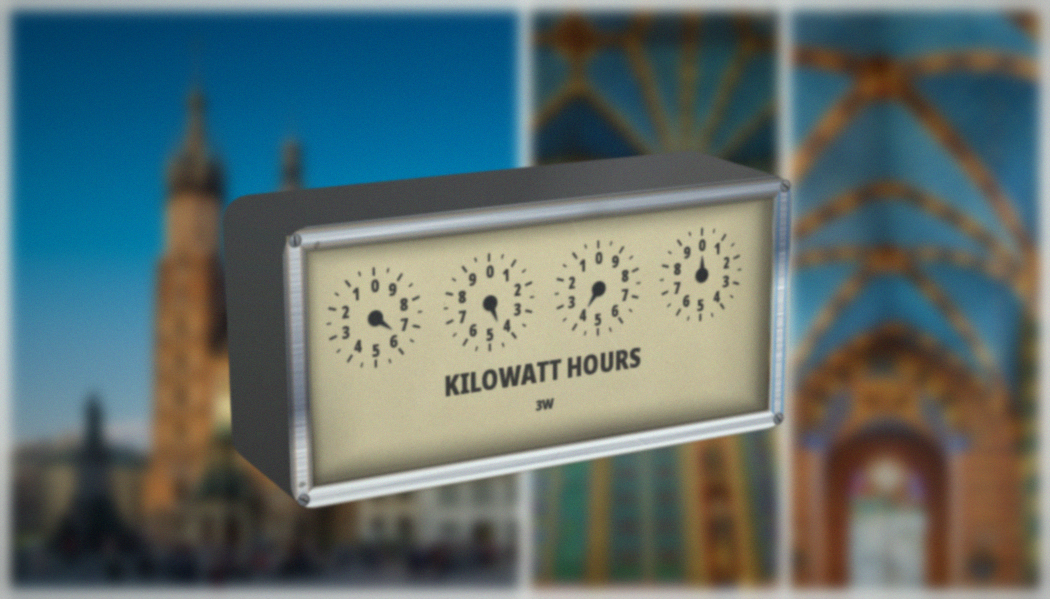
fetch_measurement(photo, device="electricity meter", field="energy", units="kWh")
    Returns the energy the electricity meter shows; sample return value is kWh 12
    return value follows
kWh 6440
